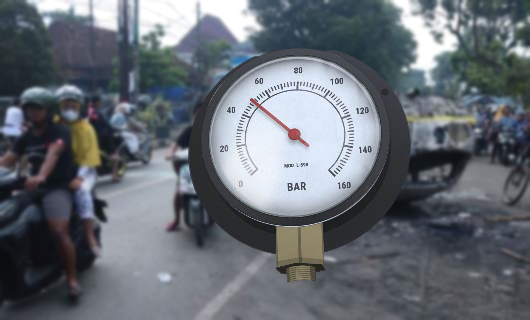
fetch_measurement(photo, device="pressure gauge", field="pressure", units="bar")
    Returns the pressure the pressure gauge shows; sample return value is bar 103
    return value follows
bar 50
